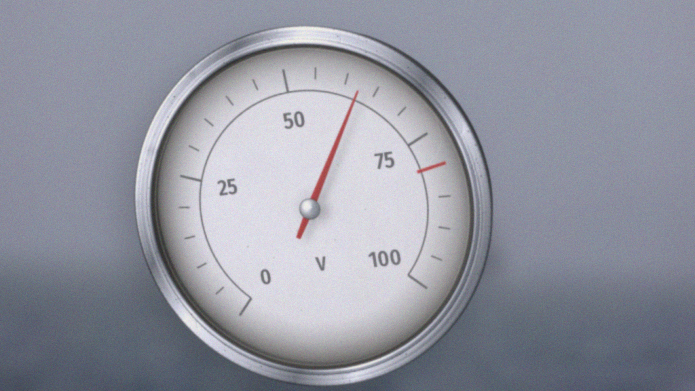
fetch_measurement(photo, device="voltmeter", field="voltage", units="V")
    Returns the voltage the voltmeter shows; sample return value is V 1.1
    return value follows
V 62.5
